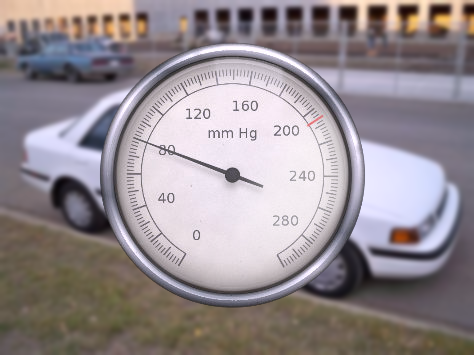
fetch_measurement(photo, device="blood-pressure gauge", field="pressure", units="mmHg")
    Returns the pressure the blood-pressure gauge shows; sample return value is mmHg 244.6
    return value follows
mmHg 80
